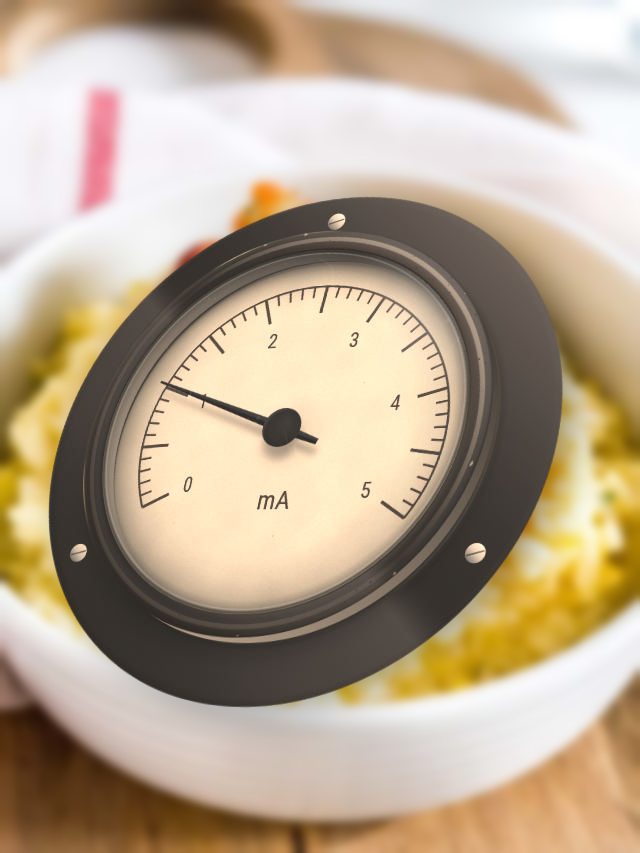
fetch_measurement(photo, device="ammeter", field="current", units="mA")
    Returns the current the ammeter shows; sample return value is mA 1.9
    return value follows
mA 1
